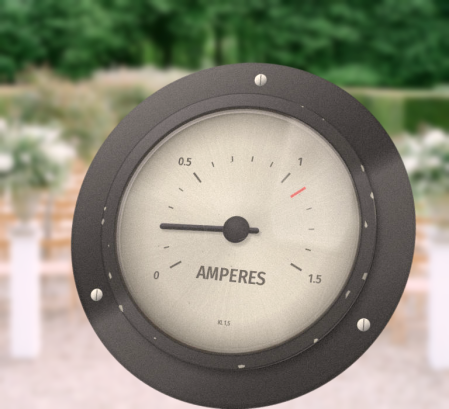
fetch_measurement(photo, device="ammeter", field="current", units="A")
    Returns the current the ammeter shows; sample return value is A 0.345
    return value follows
A 0.2
